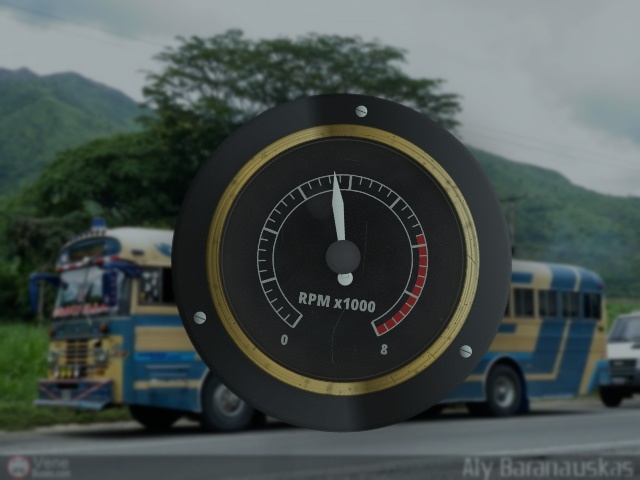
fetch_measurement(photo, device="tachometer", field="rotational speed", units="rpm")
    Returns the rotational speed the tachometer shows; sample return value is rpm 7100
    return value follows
rpm 3700
